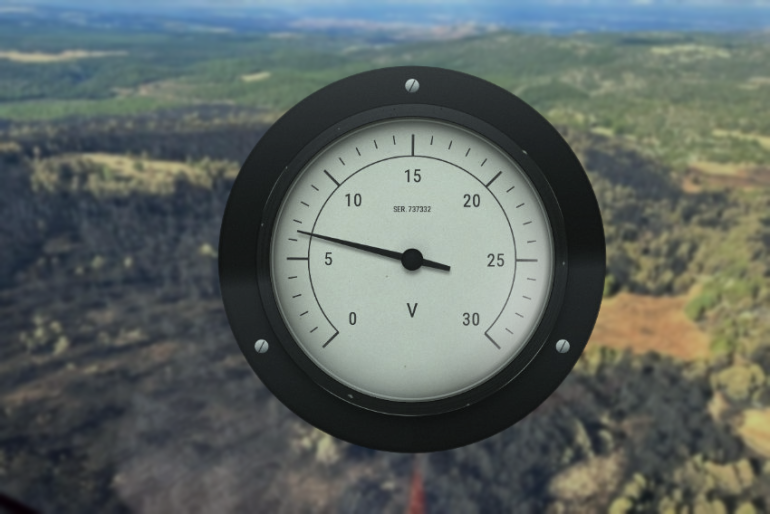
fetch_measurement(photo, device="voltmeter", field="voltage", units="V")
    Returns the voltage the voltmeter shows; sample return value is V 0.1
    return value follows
V 6.5
